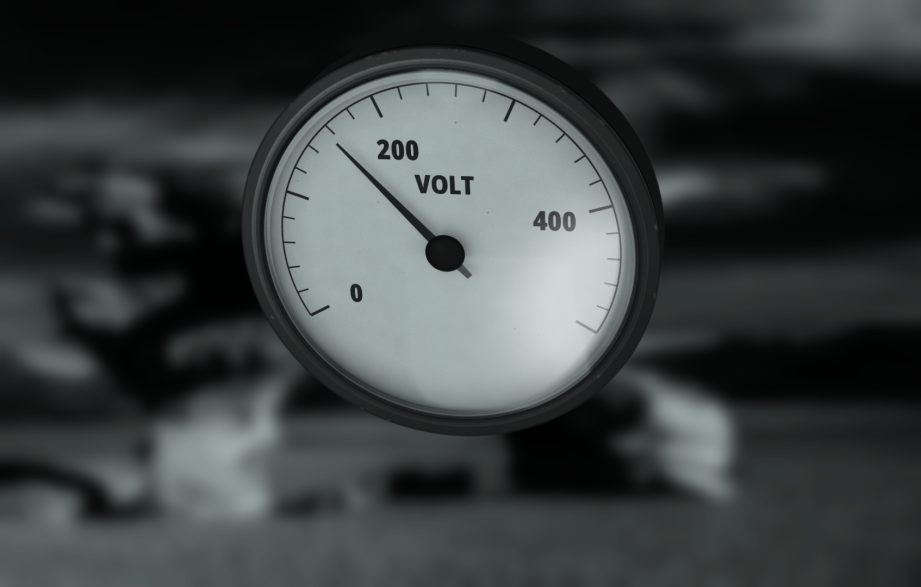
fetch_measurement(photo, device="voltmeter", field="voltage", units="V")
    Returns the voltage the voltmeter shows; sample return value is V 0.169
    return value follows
V 160
